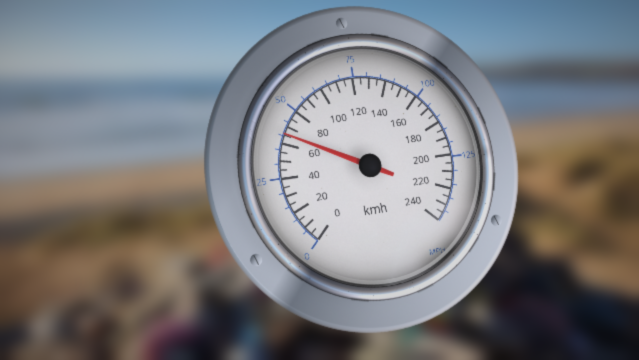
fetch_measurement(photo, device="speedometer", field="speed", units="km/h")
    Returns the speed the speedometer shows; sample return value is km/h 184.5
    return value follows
km/h 65
